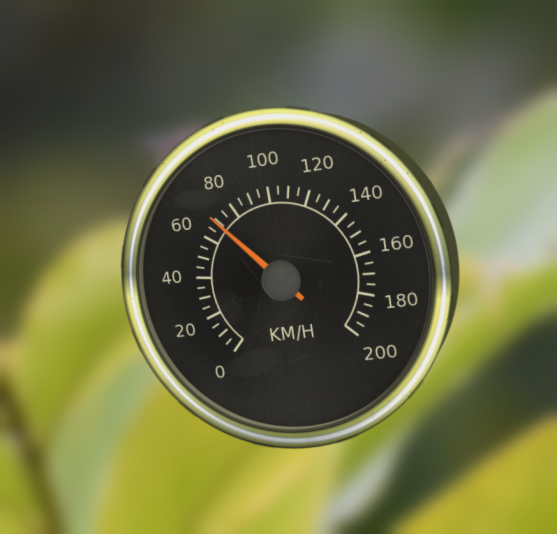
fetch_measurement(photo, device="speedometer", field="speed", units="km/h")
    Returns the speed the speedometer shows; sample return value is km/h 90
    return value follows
km/h 70
